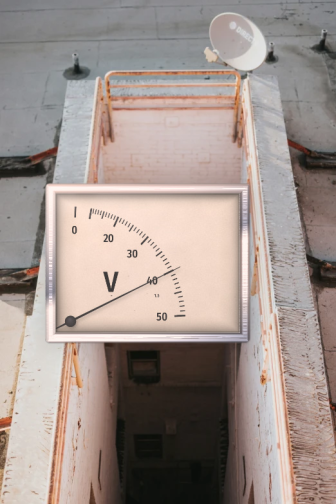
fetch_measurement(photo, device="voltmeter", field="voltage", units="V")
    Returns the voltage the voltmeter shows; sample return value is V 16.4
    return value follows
V 40
